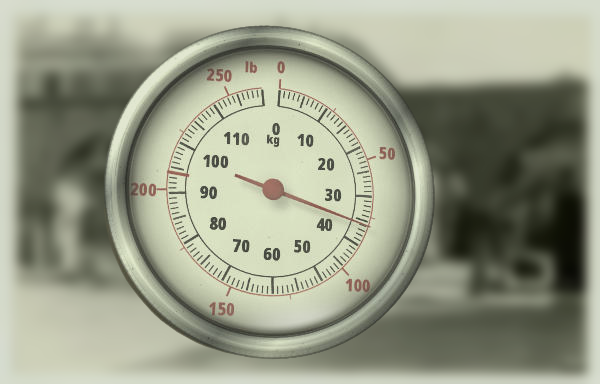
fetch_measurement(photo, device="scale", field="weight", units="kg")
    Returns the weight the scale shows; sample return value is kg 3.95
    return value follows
kg 36
